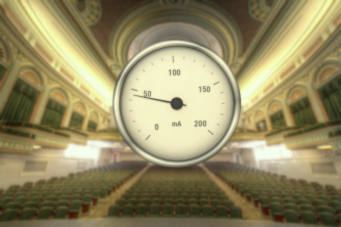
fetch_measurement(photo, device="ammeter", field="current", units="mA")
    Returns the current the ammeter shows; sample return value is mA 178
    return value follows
mA 45
